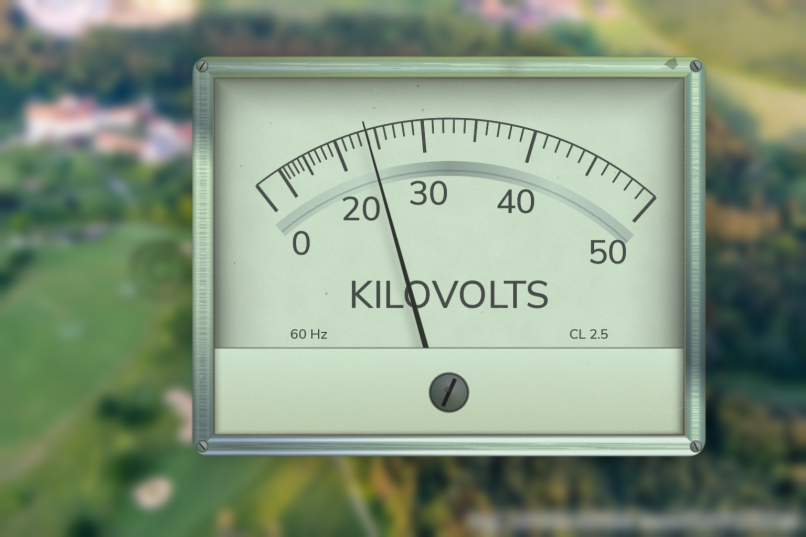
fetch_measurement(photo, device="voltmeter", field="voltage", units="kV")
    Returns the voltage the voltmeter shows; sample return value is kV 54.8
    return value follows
kV 24
